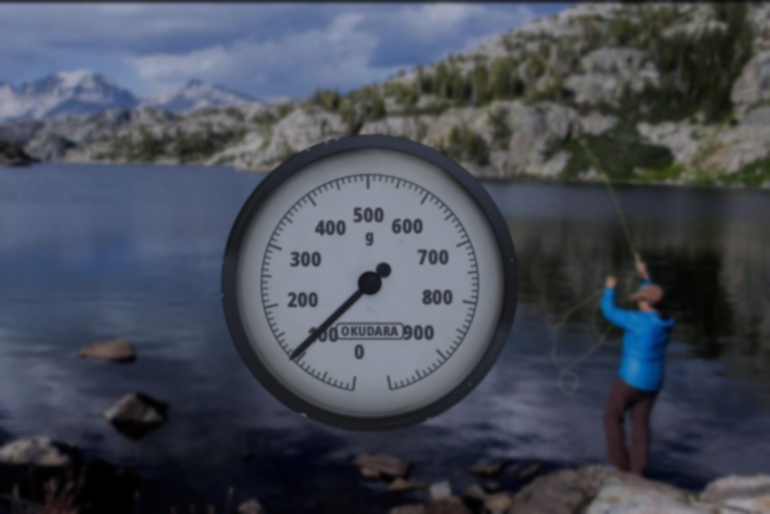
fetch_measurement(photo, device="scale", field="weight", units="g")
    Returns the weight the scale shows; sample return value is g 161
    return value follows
g 110
